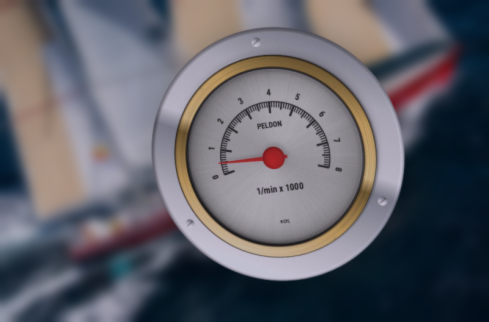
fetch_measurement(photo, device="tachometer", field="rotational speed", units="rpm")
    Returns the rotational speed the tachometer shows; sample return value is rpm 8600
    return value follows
rpm 500
